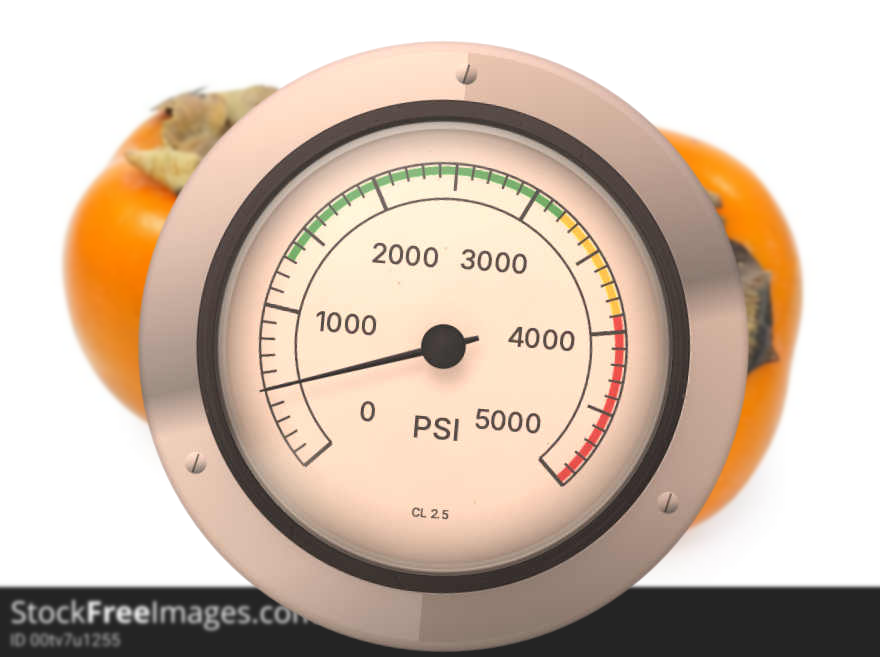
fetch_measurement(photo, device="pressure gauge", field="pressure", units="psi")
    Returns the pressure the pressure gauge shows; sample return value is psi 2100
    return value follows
psi 500
